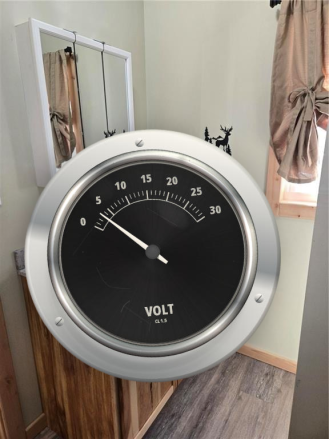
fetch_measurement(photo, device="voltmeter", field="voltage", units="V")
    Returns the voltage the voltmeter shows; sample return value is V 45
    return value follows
V 3
